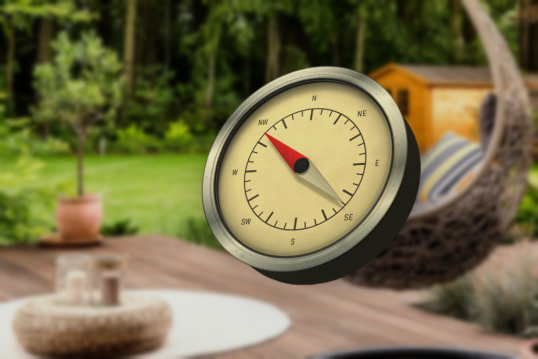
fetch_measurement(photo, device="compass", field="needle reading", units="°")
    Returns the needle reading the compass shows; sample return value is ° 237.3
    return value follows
° 310
